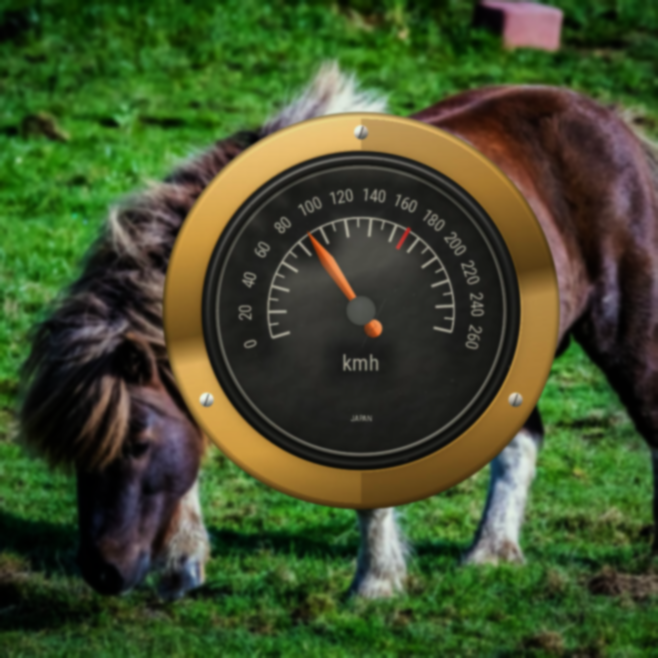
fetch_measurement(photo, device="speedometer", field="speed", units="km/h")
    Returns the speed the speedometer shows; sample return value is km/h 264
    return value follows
km/h 90
